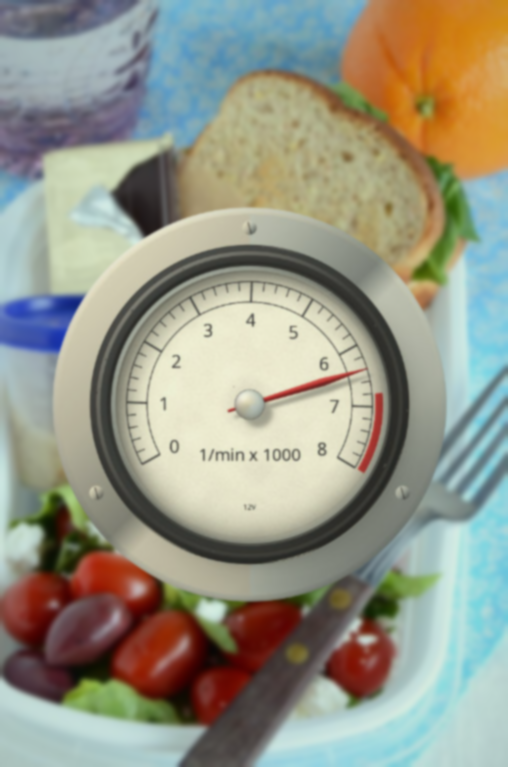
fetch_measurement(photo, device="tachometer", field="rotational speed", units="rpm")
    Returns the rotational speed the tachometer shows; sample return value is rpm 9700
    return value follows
rpm 6400
